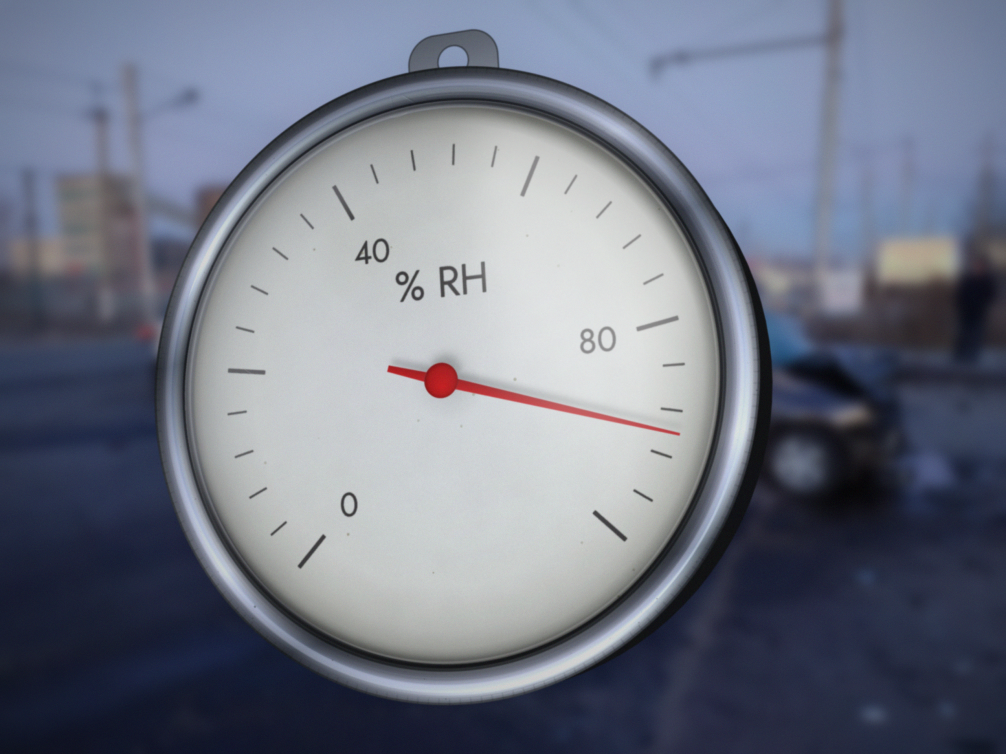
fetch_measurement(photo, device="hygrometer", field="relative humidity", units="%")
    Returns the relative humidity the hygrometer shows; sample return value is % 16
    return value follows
% 90
